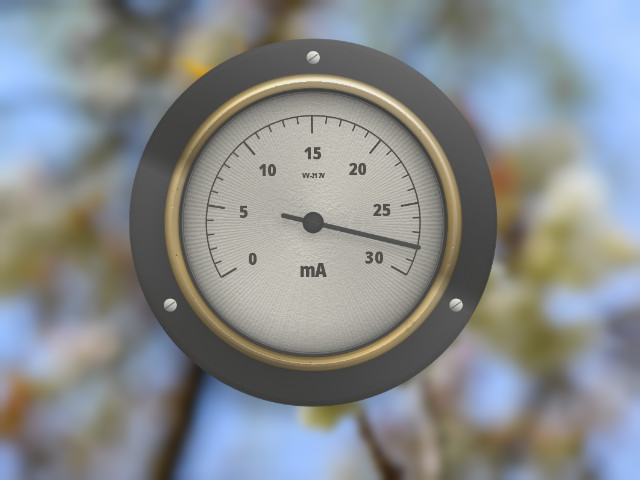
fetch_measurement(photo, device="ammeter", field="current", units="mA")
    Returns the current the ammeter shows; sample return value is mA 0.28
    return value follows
mA 28
